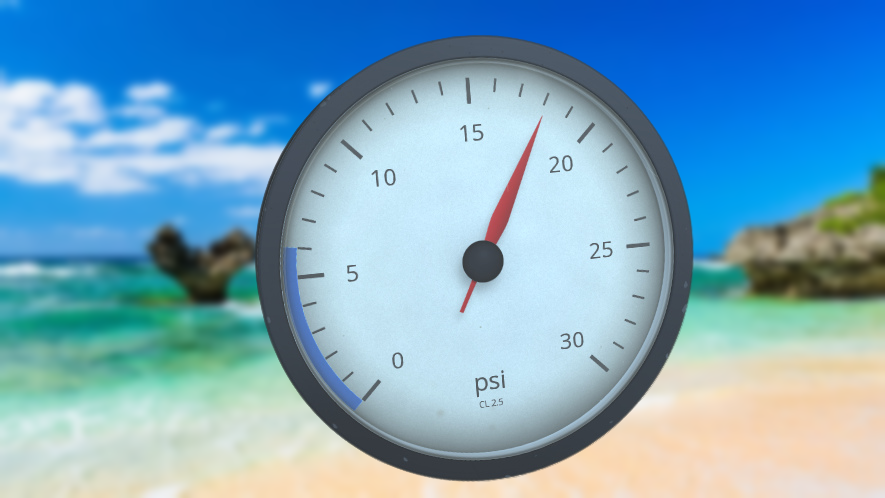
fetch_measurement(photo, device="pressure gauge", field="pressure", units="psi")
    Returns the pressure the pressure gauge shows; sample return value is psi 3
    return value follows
psi 18
